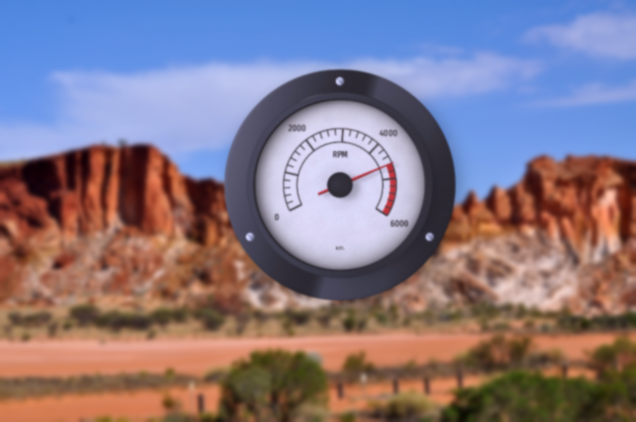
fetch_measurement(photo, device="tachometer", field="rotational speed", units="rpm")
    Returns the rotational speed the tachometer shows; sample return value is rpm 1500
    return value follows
rpm 4600
